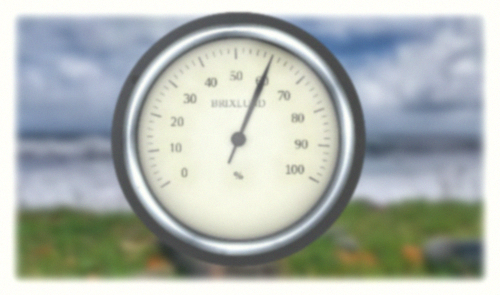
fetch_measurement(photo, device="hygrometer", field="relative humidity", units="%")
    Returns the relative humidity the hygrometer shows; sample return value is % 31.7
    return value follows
% 60
